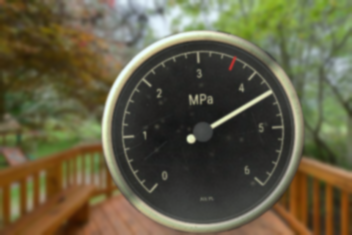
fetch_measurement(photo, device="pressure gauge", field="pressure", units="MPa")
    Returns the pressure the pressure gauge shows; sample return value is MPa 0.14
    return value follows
MPa 4.4
